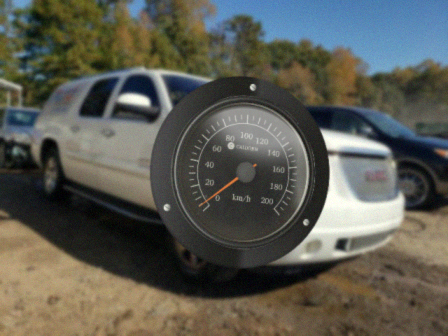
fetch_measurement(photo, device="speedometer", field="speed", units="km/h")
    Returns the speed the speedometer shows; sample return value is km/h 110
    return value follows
km/h 5
